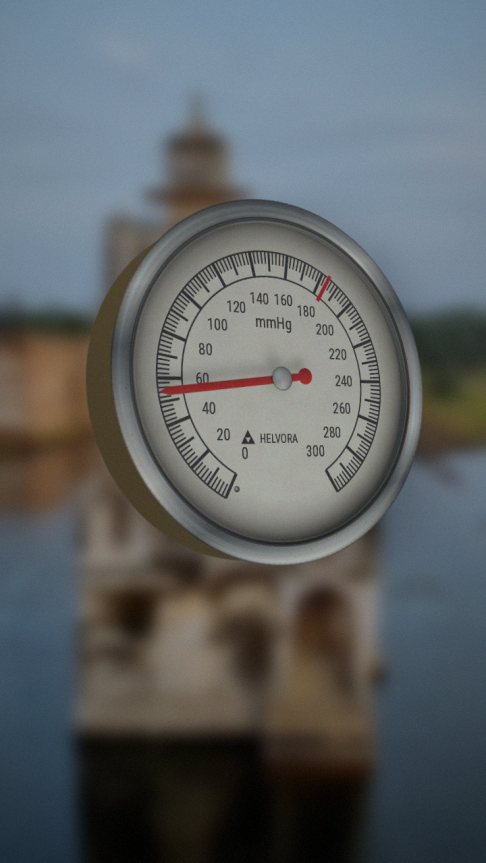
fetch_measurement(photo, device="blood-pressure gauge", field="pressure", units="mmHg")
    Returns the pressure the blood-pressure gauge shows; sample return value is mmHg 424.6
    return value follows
mmHg 54
